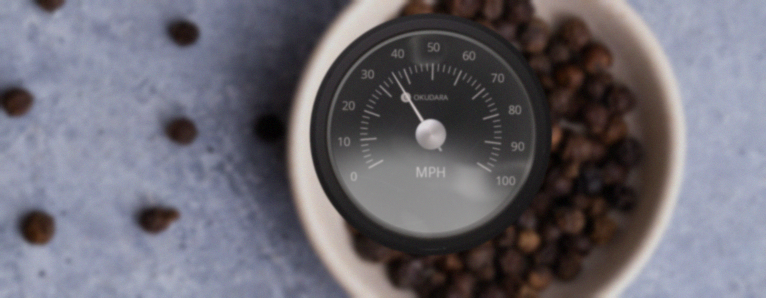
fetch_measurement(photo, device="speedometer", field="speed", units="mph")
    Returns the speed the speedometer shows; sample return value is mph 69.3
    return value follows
mph 36
